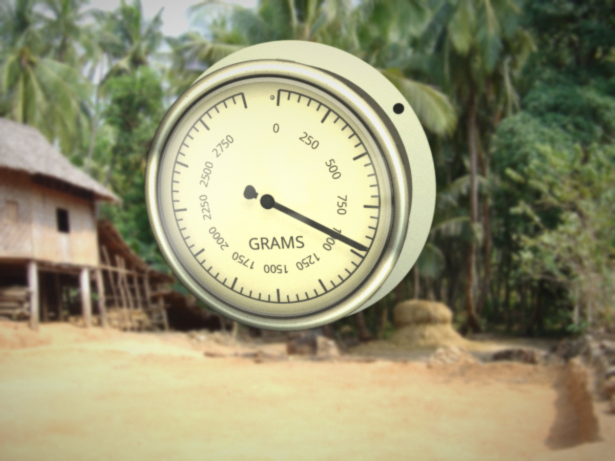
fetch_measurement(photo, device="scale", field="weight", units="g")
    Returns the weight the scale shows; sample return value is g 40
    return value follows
g 950
